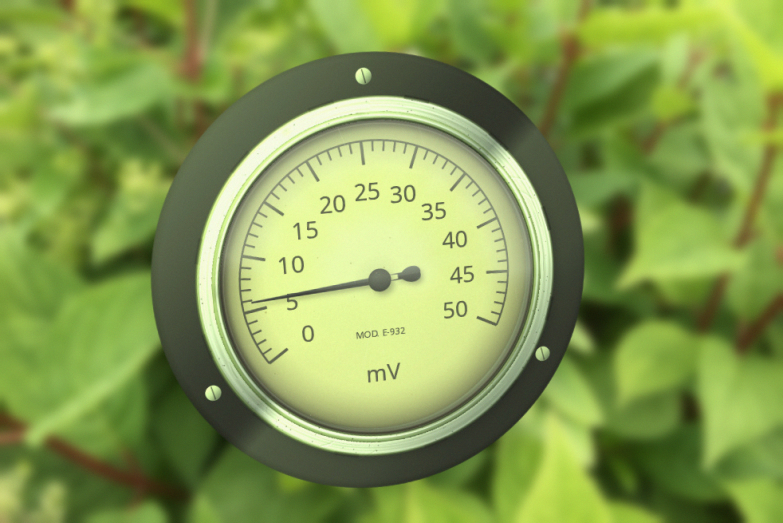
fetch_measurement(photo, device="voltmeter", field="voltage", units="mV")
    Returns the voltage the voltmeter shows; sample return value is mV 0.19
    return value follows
mV 6
